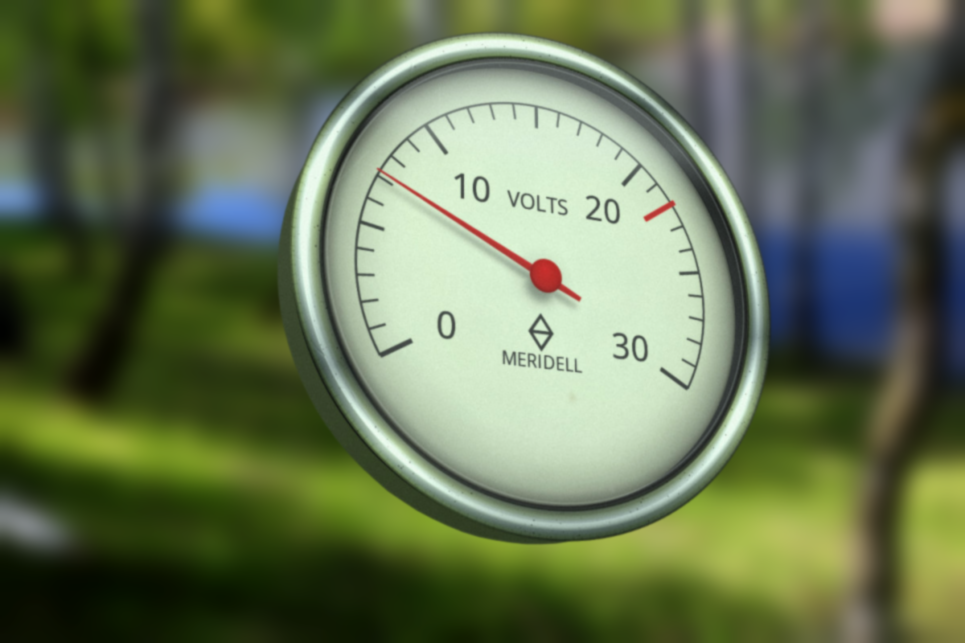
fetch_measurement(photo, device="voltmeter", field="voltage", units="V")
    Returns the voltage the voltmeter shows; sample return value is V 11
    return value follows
V 7
